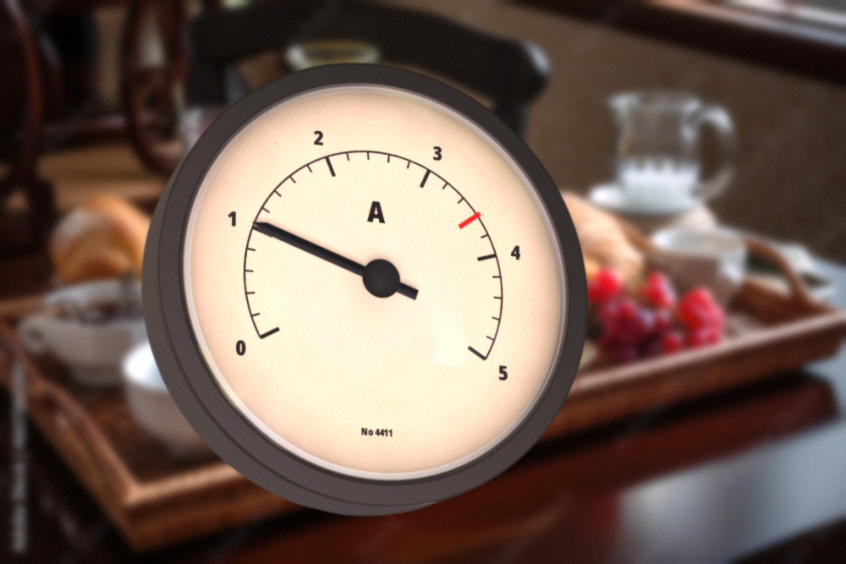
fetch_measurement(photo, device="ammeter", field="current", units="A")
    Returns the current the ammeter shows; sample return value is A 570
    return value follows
A 1
